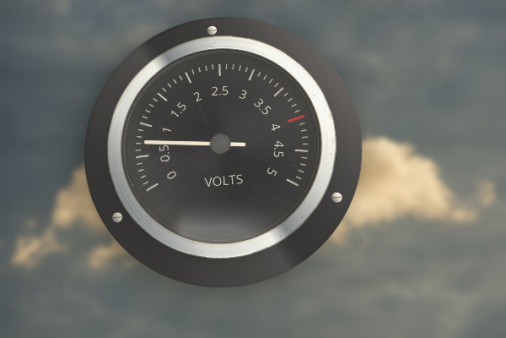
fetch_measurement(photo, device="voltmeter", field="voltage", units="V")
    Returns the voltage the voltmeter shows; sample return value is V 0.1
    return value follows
V 0.7
